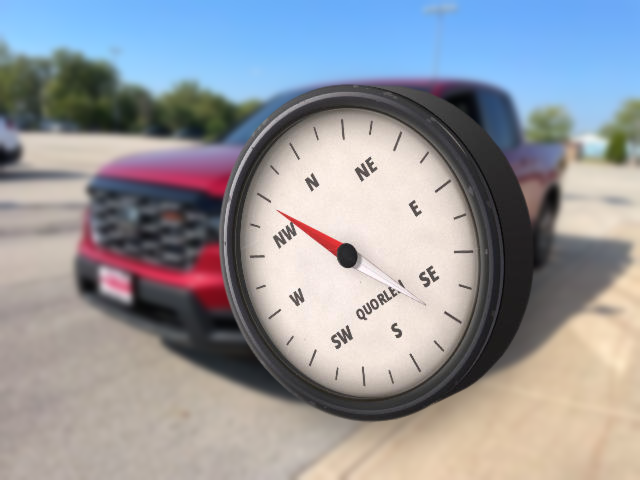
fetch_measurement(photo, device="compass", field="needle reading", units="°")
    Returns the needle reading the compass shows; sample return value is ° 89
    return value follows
° 330
